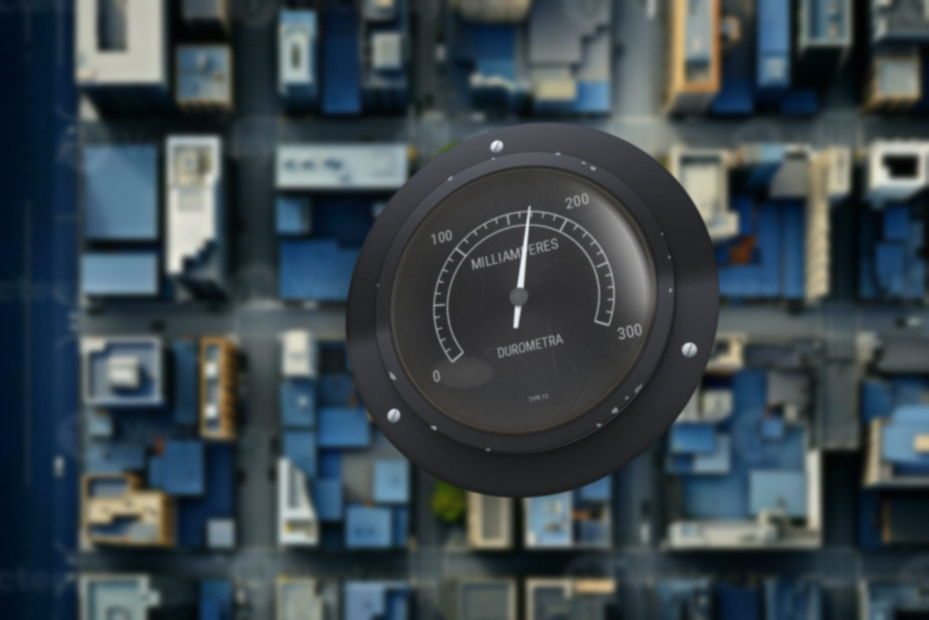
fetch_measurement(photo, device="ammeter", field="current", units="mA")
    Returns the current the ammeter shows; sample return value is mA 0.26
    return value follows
mA 170
